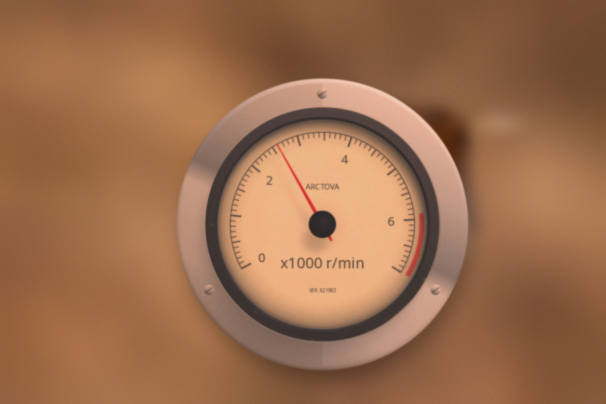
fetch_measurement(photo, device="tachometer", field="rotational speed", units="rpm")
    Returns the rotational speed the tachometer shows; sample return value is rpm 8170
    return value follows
rpm 2600
